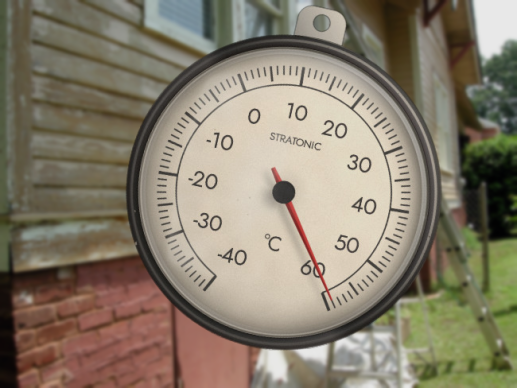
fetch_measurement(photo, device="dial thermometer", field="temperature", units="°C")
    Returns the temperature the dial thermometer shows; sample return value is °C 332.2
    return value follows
°C 59
